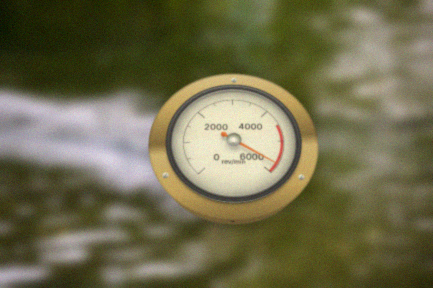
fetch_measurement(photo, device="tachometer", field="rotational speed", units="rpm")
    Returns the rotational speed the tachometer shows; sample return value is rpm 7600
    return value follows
rpm 5750
